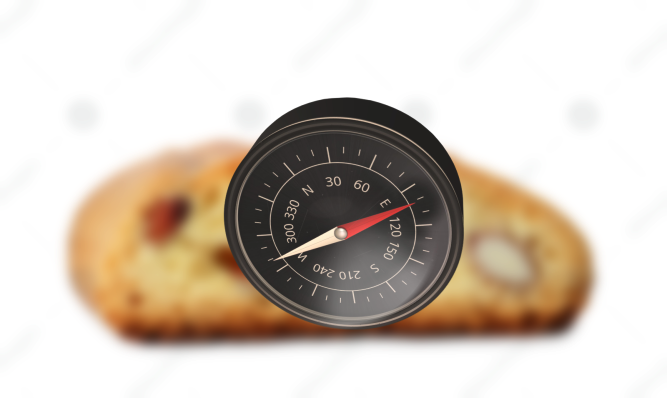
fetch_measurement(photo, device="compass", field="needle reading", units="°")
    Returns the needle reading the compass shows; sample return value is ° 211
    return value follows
° 100
